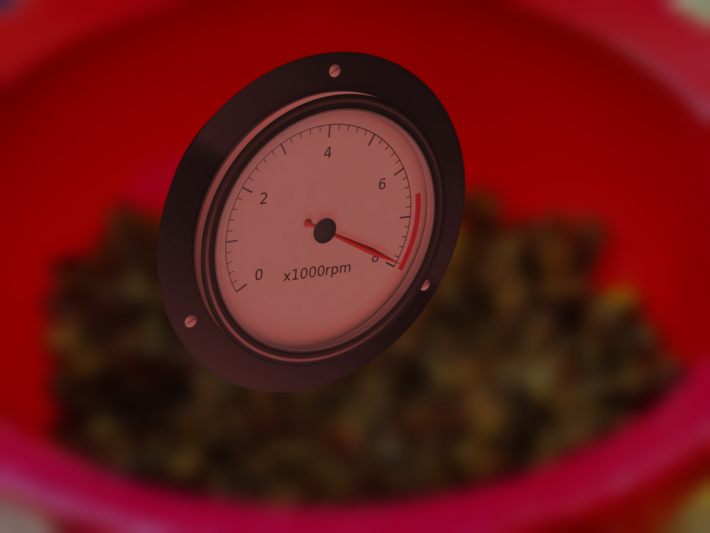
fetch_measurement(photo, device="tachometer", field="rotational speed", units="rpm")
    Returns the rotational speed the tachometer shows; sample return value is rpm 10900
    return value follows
rpm 7900
